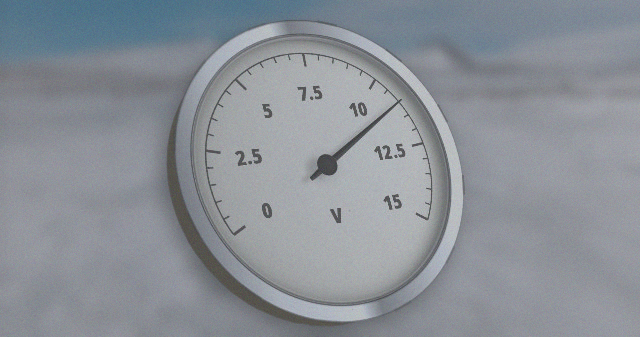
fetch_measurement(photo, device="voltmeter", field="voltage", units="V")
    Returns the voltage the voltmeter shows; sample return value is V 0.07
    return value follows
V 11
